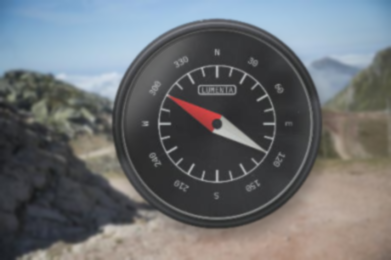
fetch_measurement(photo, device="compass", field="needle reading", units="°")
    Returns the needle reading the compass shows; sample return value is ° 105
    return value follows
° 300
